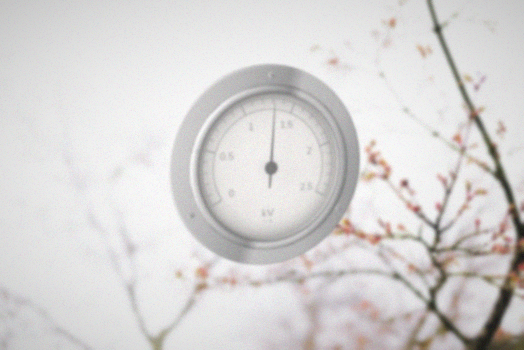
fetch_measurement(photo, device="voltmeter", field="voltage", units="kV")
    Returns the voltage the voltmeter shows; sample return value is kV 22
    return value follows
kV 1.3
